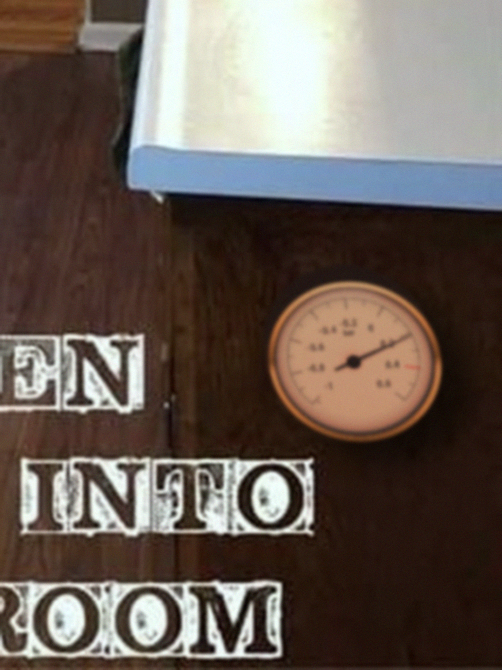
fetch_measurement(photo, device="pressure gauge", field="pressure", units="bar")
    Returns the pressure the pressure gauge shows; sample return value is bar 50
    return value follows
bar 0.2
